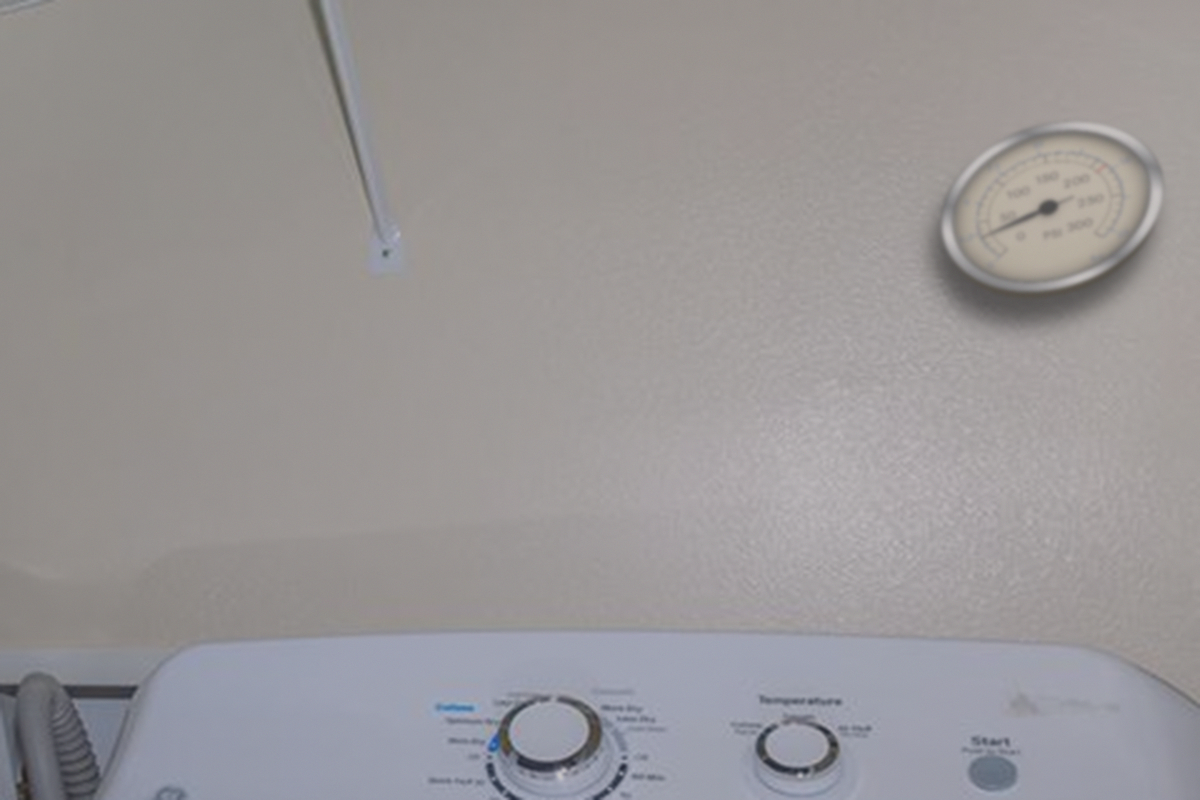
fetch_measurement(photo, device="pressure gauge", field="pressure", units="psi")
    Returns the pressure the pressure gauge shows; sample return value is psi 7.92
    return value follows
psi 30
